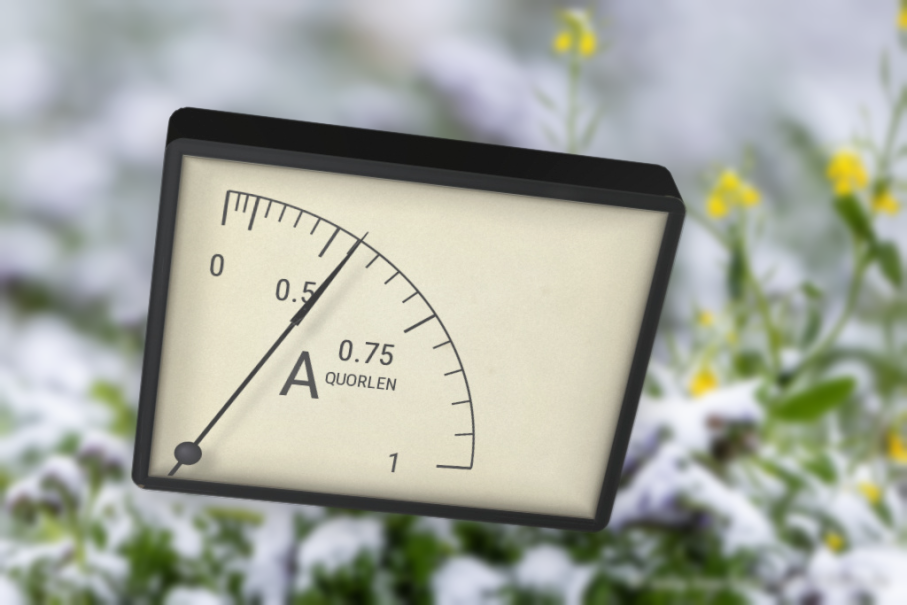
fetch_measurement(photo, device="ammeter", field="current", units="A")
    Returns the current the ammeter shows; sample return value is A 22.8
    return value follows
A 0.55
